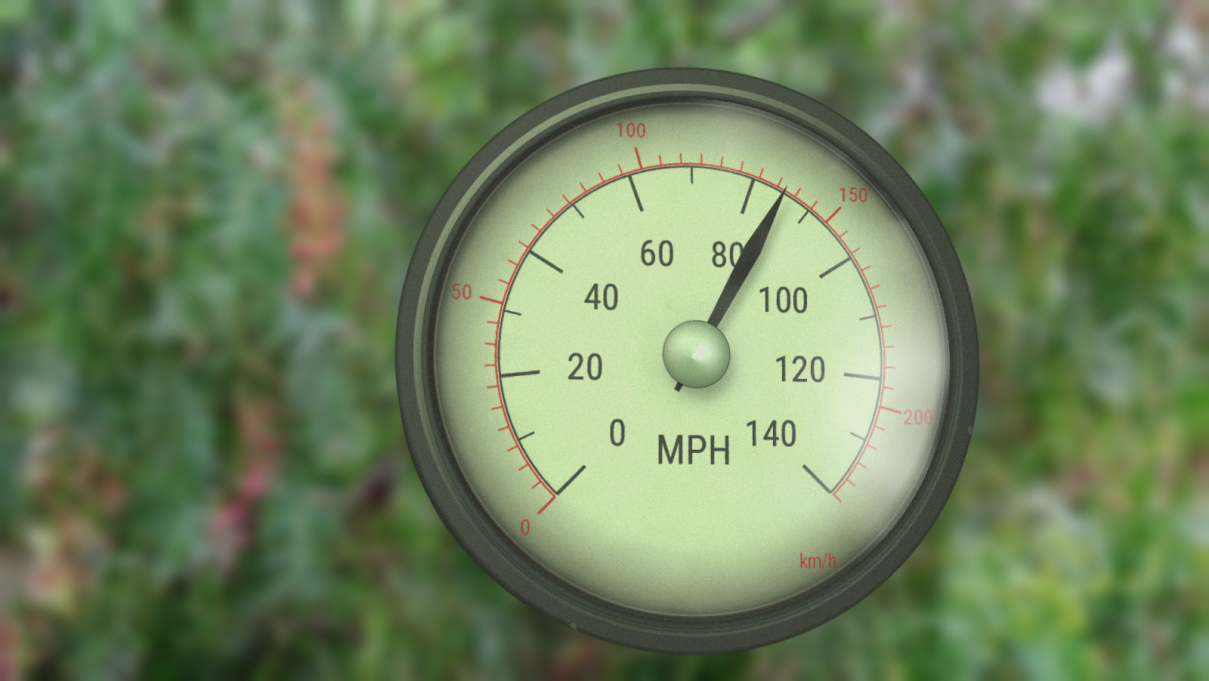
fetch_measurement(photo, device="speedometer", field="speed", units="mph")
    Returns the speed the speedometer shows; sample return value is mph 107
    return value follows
mph 85
